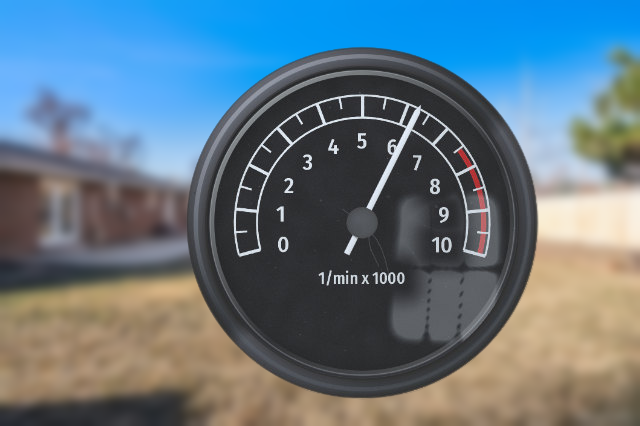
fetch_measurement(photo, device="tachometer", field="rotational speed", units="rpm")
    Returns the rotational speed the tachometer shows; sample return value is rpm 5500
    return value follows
rpm 6250
